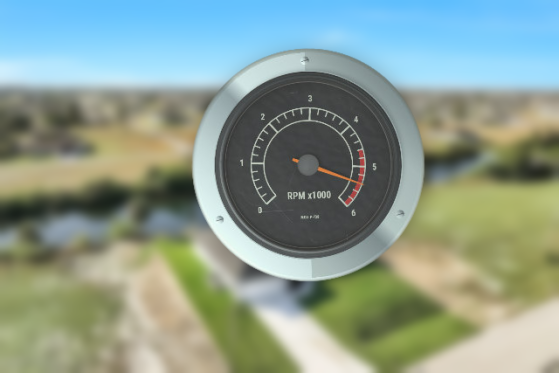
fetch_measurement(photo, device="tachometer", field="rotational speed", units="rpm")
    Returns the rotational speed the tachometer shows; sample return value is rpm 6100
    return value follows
rpm 5400
